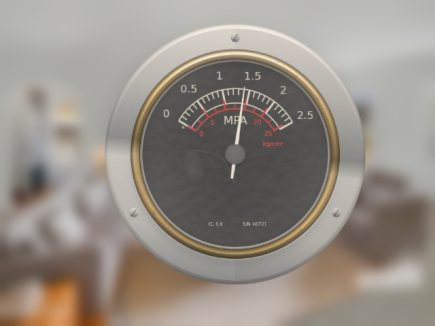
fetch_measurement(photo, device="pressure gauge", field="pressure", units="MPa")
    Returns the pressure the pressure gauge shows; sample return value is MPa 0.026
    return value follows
MPa 1.4
